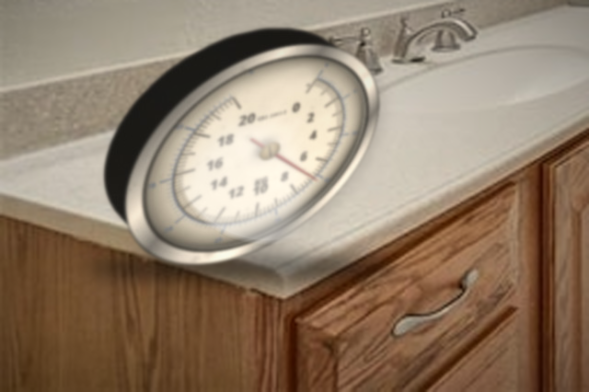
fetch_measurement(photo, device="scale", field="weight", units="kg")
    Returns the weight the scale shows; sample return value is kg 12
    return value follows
kg 7
